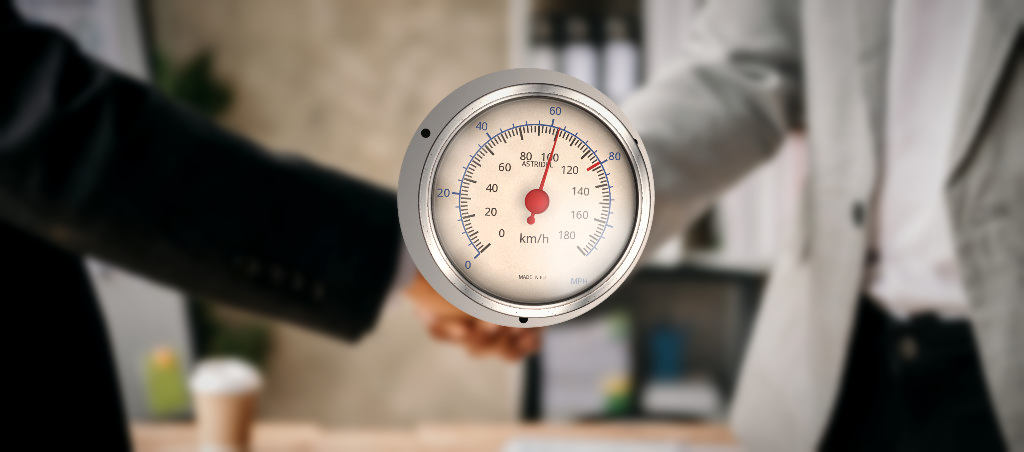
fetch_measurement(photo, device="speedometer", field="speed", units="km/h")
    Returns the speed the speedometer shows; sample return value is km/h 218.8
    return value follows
km/h 100
